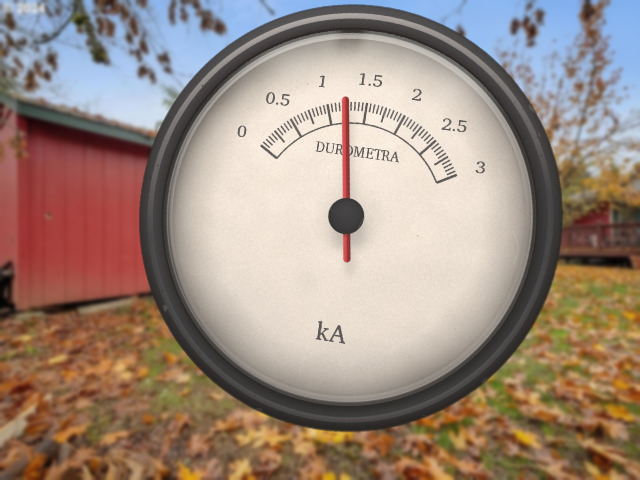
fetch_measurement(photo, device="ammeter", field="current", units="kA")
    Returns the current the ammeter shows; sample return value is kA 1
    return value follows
kA 1.25
